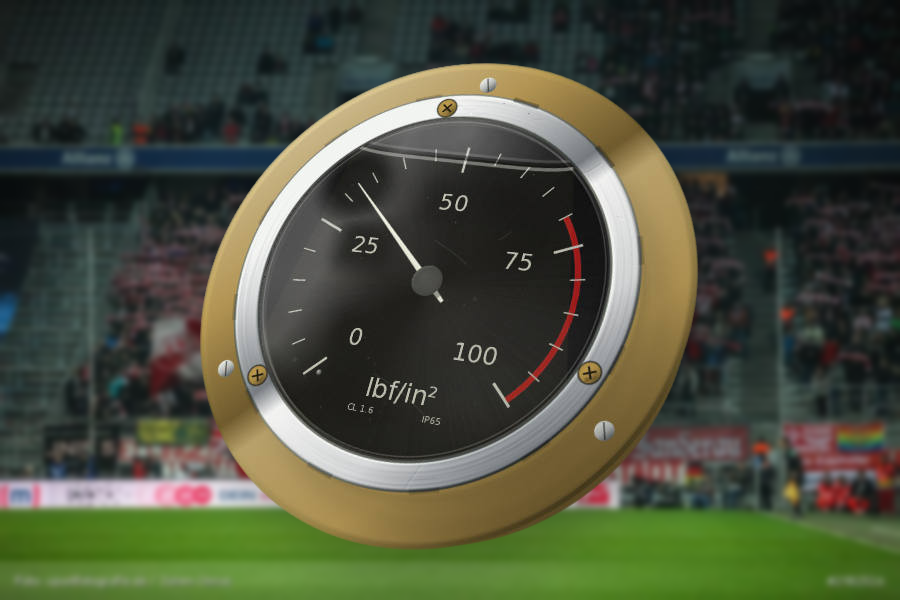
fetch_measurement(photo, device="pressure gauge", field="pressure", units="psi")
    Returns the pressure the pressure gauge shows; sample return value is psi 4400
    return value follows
psi 32.5
